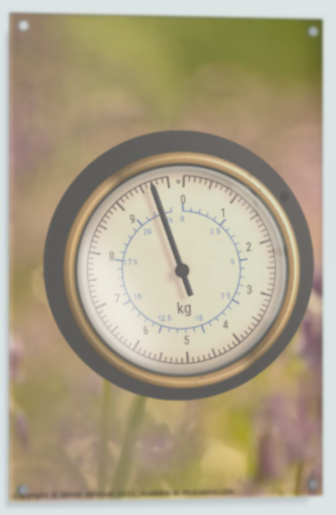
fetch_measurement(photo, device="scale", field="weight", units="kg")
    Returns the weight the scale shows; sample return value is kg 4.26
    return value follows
kg 9.7
